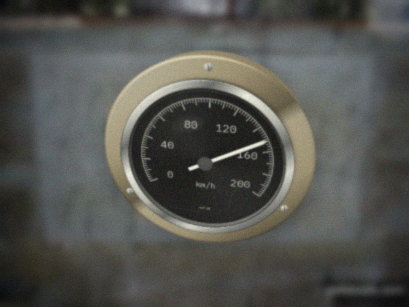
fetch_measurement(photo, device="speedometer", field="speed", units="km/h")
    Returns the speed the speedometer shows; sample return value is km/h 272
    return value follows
km/h 150
